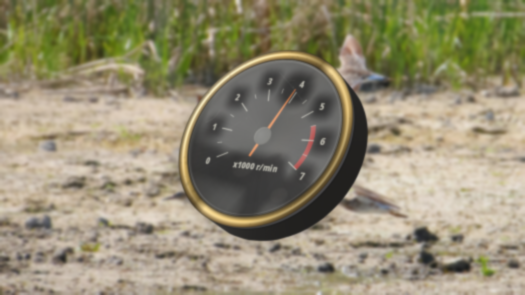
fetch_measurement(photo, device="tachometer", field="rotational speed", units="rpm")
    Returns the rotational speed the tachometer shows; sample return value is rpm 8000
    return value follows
rpm 4000
